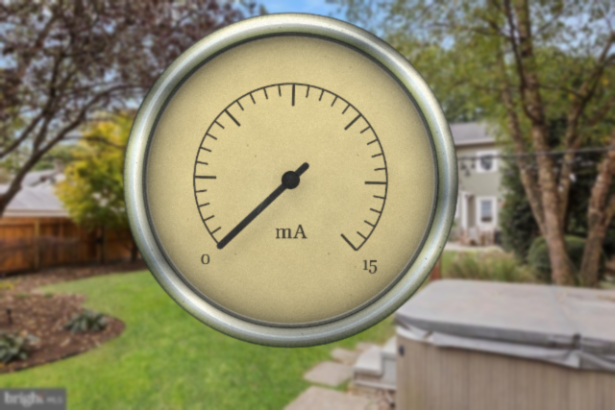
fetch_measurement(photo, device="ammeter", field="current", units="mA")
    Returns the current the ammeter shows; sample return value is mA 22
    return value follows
mA 0
